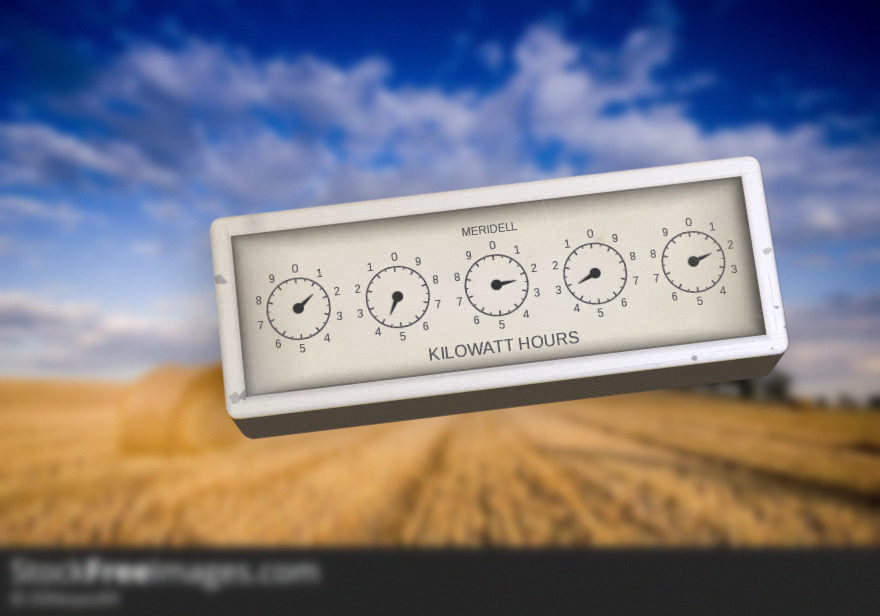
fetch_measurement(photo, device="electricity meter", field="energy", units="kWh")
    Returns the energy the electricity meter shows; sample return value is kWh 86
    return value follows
kWh 14232
